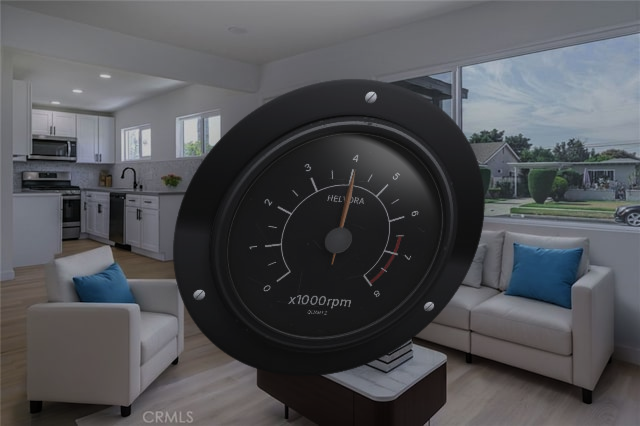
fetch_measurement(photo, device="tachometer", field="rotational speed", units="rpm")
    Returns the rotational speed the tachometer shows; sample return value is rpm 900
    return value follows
rpm 4000
